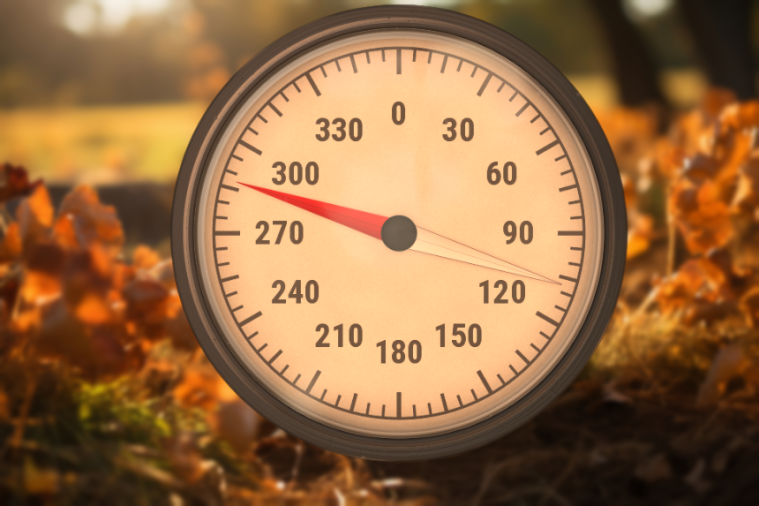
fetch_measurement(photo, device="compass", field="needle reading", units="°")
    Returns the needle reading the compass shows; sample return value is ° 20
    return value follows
° 287.5
